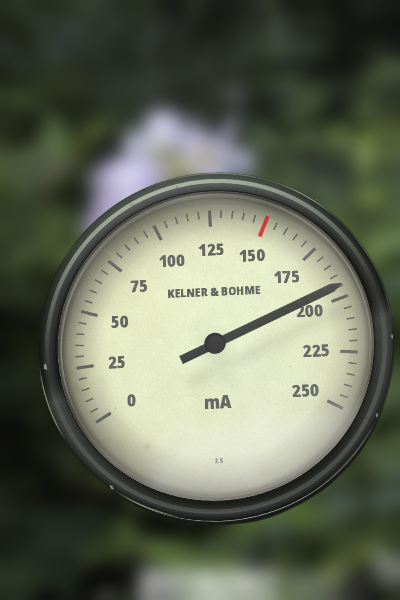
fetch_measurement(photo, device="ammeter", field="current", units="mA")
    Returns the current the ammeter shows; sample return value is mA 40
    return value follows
mA 195
